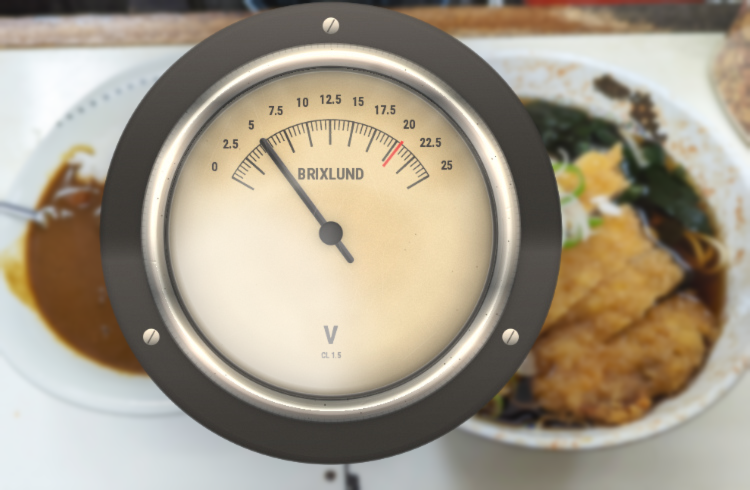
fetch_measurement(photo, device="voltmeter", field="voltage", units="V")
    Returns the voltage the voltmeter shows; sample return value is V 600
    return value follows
V 5
